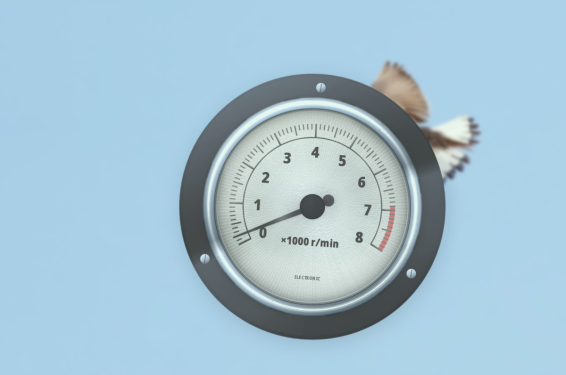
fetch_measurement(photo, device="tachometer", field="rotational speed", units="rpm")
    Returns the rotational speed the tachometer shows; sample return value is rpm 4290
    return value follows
rpm 200
